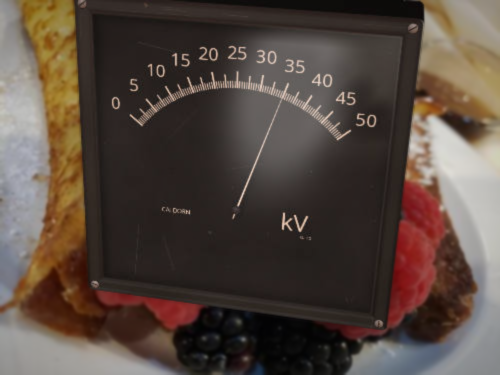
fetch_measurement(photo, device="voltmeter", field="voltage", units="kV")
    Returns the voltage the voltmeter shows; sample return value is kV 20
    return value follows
kV 35
